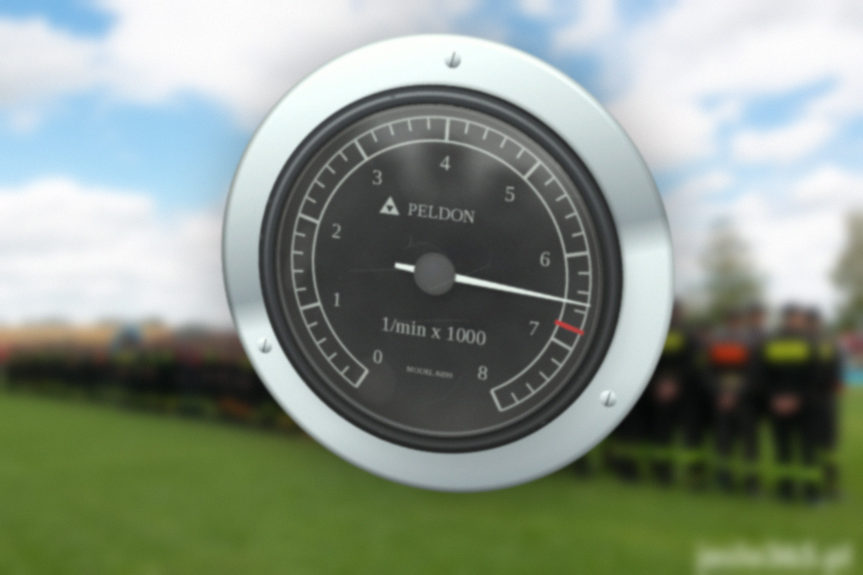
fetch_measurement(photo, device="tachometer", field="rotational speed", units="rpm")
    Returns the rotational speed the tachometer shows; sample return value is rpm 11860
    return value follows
rpm 6500
